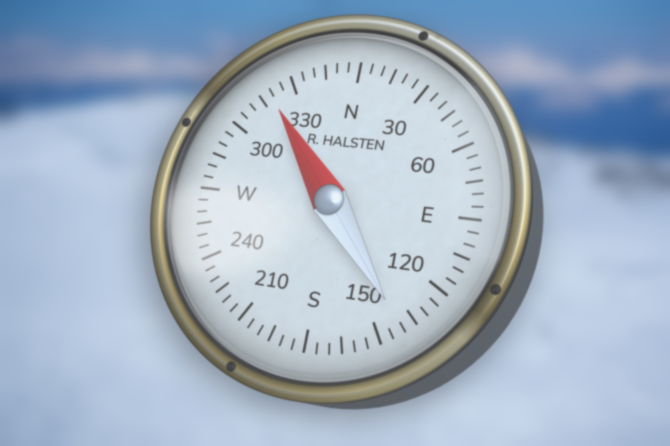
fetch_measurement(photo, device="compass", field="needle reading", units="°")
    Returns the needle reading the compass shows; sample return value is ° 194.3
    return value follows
° 320
